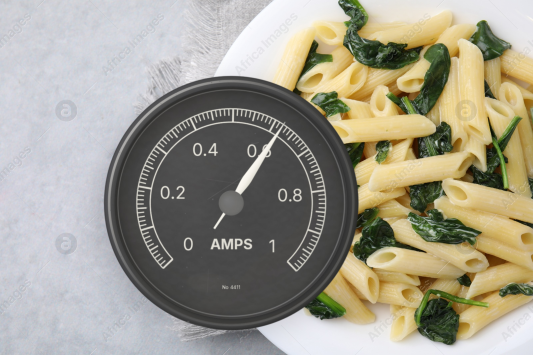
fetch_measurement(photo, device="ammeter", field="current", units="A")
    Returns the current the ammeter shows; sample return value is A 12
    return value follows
A 0.62
